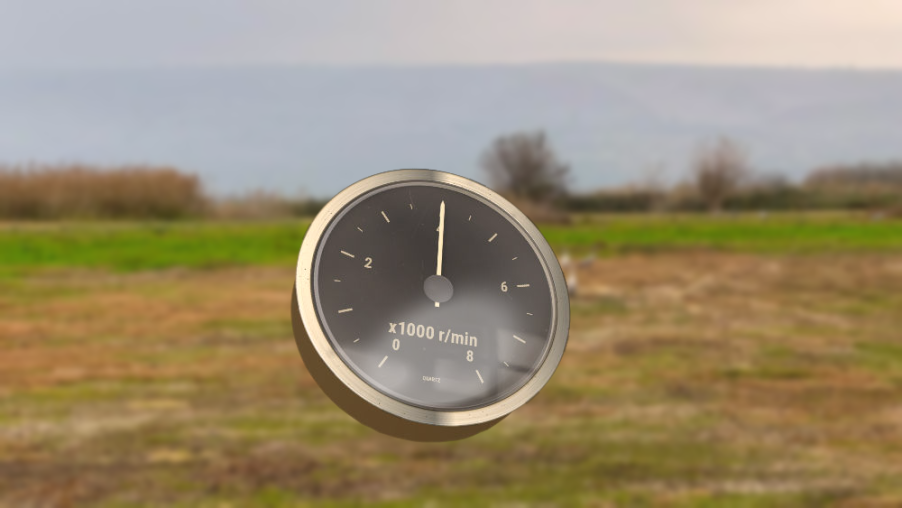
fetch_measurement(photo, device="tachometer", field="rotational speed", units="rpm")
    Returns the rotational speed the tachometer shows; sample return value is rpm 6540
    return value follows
rpm 4000
